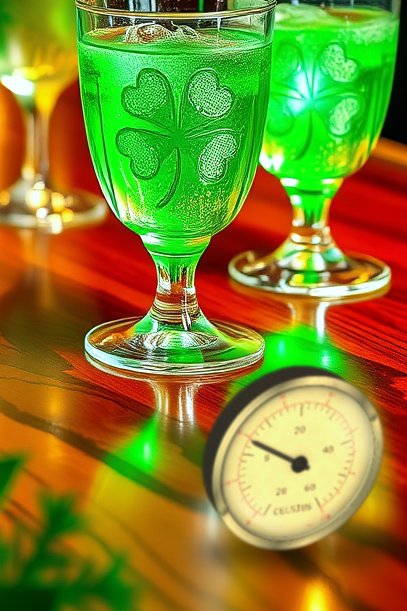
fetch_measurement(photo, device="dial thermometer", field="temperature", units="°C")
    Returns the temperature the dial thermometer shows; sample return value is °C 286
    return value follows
°C 4
